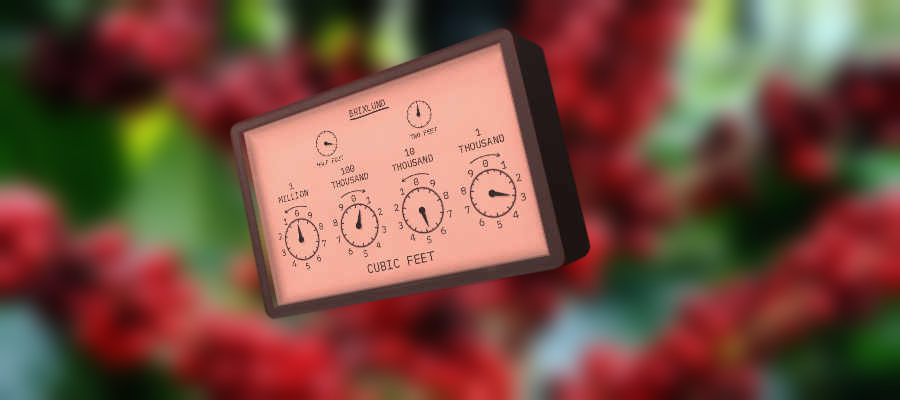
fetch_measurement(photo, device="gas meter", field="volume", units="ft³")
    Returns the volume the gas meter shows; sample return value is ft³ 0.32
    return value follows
ft³ 5300
